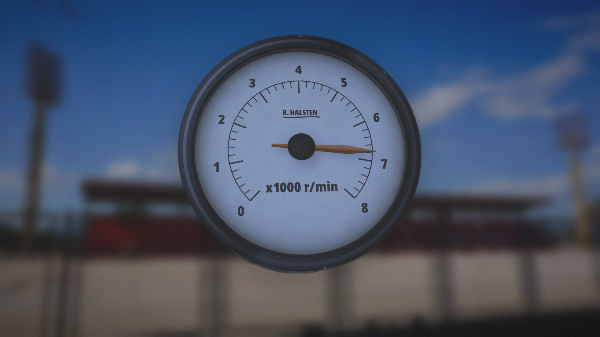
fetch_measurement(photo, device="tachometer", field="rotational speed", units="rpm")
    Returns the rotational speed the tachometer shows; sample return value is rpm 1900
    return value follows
rpm 6800
